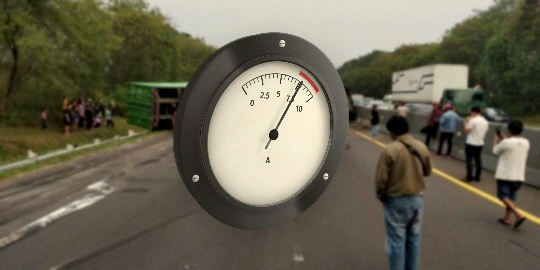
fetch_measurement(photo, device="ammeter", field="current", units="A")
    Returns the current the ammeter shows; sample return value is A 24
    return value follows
A 7.5
